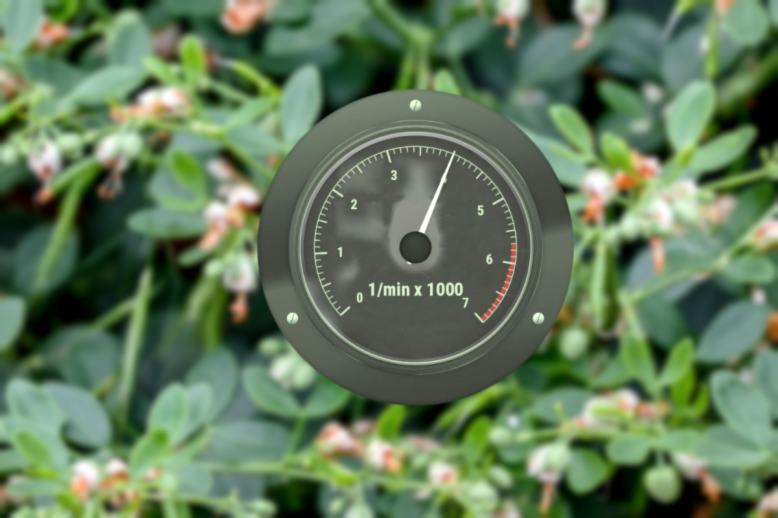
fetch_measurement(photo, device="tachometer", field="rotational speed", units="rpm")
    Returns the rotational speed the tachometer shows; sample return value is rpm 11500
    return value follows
rpm 4000
